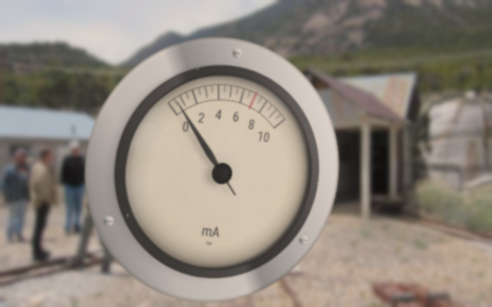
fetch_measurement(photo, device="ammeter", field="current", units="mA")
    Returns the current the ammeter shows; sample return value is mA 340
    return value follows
mA 0.5
